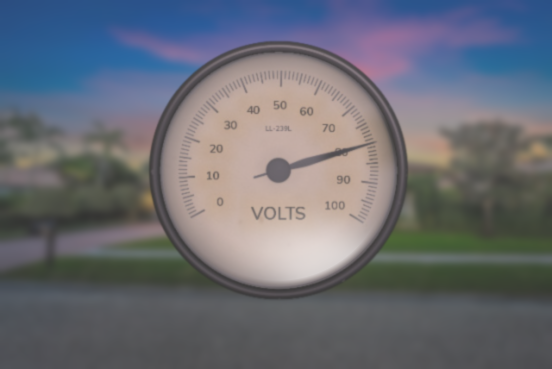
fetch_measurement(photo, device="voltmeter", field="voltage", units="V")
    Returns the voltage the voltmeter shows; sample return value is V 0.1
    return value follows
V 80
